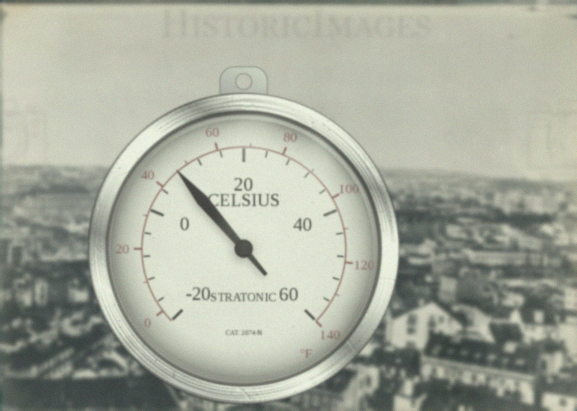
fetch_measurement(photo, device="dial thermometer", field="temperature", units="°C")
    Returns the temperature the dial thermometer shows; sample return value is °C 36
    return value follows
°C 8
